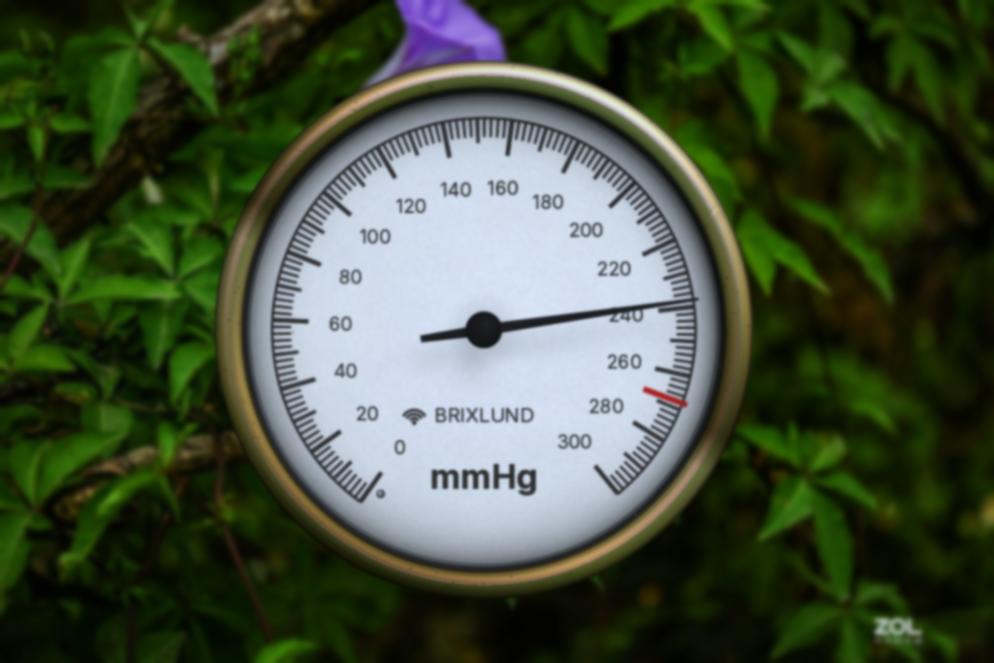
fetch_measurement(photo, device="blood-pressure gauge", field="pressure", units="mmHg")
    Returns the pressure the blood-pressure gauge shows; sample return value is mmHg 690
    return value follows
mmHg 238
